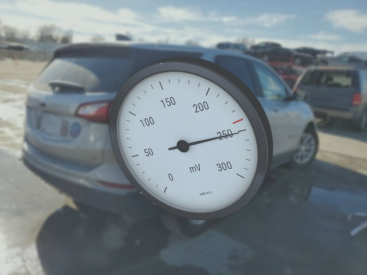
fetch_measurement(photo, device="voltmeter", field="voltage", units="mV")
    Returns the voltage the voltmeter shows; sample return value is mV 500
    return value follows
mV 250
